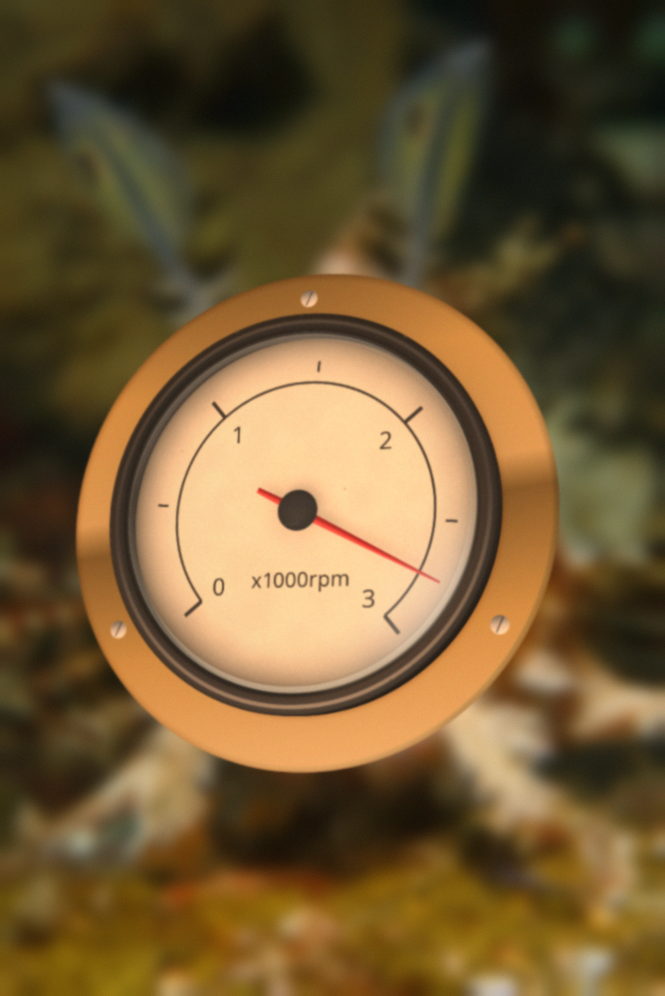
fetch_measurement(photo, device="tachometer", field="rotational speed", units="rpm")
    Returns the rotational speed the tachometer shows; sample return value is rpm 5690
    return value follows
rpm 2750
